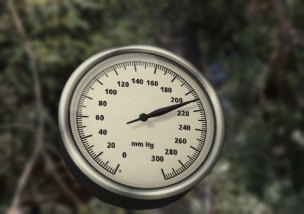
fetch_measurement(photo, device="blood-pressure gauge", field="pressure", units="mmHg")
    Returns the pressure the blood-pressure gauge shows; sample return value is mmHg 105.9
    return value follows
mmHg 210
